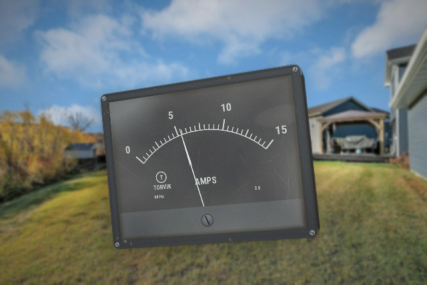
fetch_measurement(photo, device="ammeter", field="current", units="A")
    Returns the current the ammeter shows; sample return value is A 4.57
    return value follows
A 5.5
